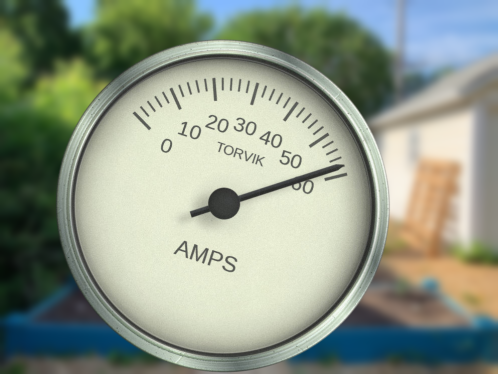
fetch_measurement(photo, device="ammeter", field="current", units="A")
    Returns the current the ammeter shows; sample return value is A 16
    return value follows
A 58
